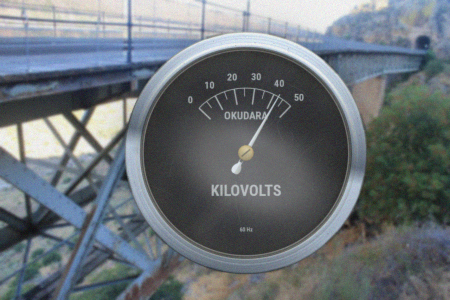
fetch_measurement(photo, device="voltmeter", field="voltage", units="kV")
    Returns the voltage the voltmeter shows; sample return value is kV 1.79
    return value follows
kV 42.5
